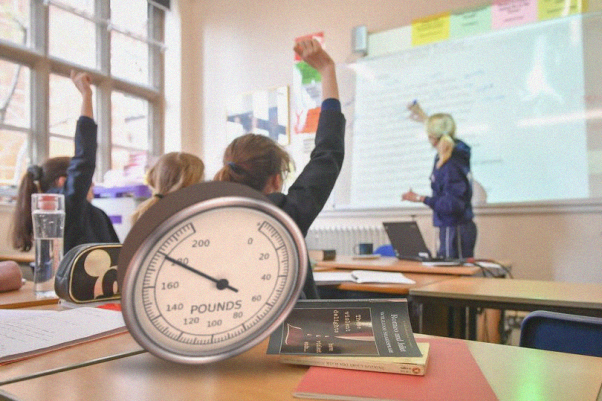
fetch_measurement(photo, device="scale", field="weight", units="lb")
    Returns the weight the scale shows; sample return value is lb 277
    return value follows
lb 180
